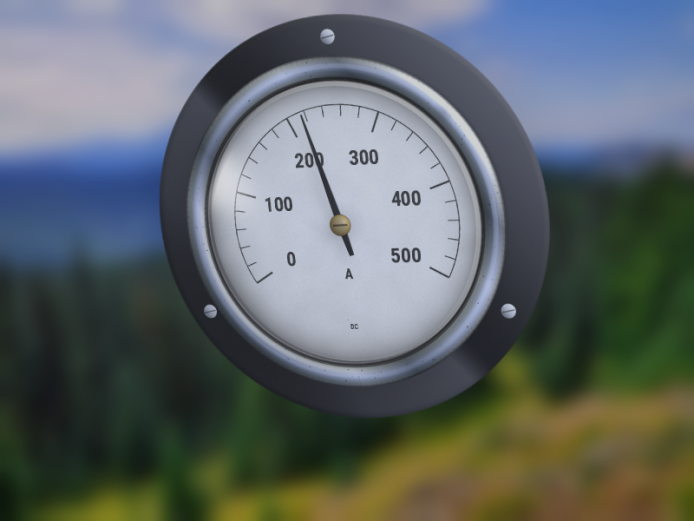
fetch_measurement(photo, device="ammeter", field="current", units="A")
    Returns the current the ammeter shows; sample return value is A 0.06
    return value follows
A 220
